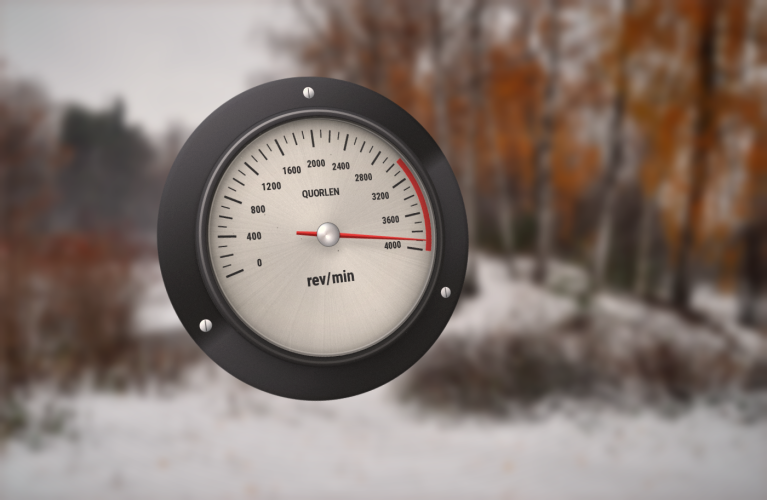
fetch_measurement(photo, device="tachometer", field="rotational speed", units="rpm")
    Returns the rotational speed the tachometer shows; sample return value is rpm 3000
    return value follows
rpm 3900
